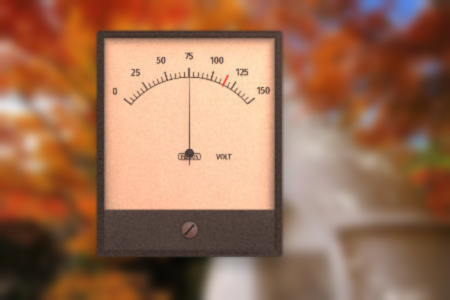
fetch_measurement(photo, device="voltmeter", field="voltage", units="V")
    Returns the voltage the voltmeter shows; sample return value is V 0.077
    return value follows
V 75
